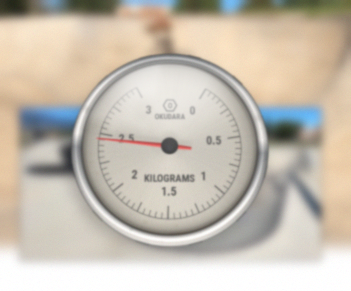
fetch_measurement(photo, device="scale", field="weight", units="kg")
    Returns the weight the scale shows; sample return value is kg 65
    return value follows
kg 2.45
